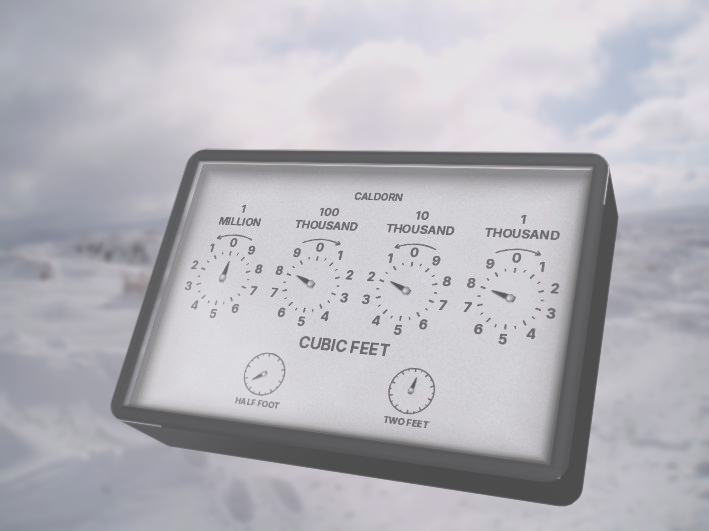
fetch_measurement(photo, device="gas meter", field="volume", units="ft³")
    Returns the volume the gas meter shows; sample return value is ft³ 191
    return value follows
ft³ 981800
